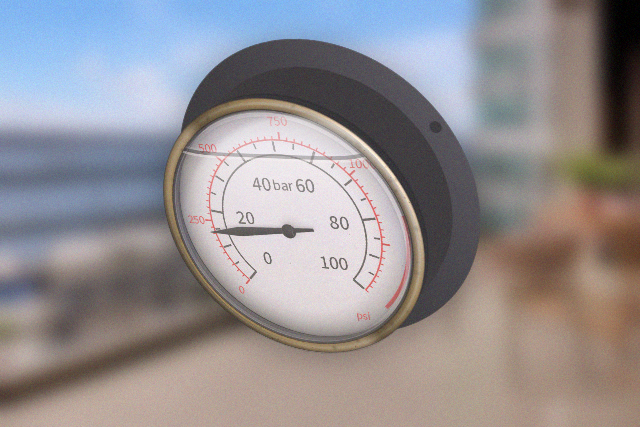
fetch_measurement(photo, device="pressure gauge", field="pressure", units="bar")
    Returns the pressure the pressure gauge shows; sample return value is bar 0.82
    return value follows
bar 15
